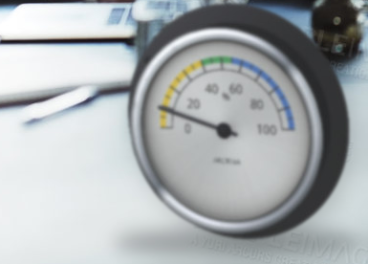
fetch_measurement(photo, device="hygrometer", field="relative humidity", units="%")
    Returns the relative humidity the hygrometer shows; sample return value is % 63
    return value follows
% 10
